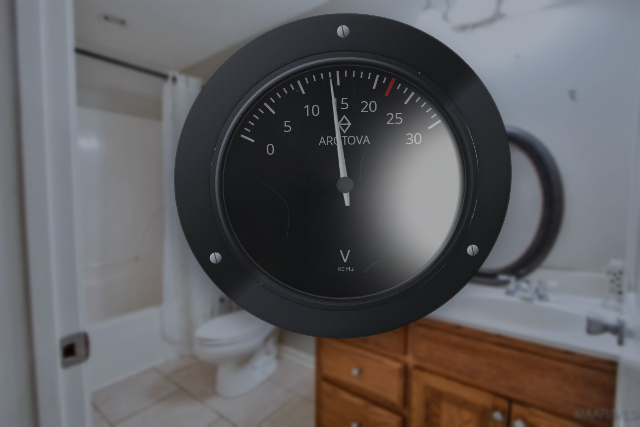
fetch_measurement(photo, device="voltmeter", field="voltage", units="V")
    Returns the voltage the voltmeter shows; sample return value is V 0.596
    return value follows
V 14
